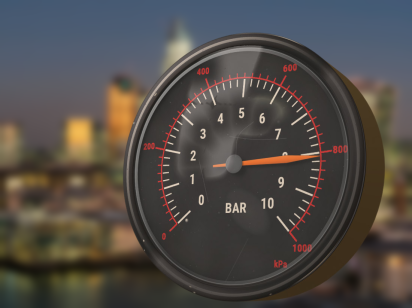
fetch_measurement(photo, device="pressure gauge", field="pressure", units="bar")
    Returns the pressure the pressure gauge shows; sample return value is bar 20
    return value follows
bar 8.1
